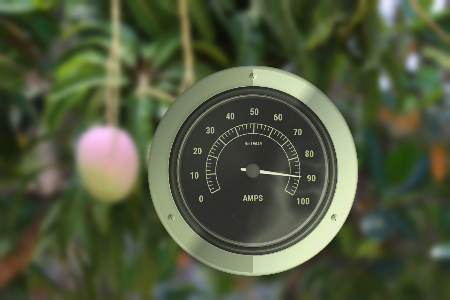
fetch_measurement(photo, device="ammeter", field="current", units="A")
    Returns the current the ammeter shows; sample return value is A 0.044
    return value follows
A 90
